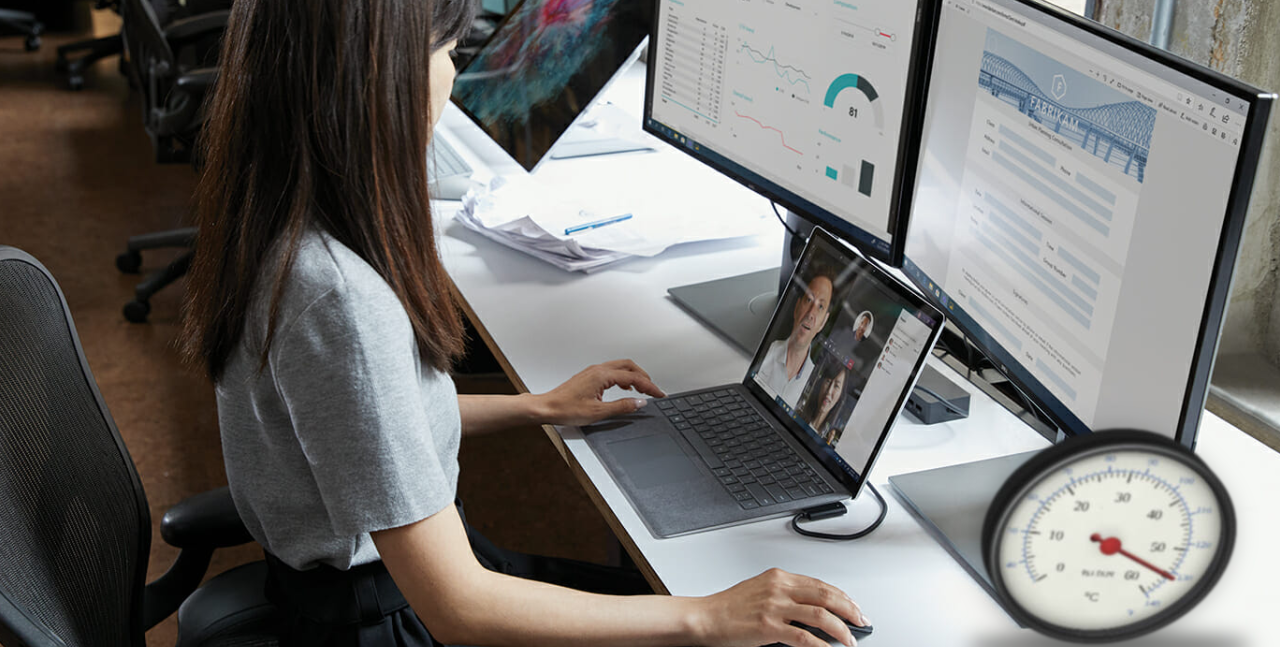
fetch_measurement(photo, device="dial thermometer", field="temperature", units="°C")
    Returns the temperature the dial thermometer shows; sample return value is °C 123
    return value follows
°C 55
